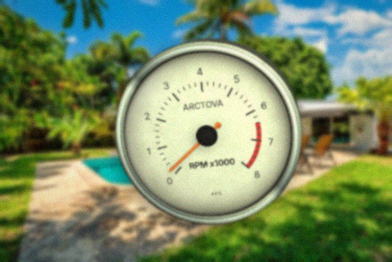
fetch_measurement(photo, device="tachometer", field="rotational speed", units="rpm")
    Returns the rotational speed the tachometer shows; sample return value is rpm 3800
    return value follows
rpm 200
